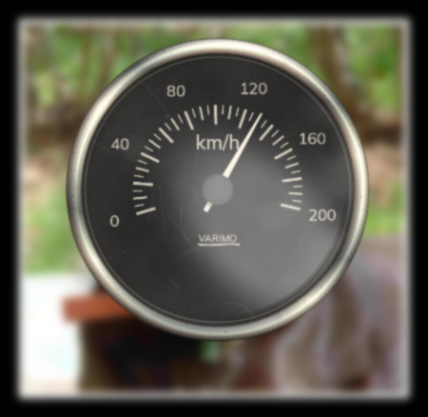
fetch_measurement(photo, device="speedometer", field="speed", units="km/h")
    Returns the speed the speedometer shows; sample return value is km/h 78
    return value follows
km/h 130
